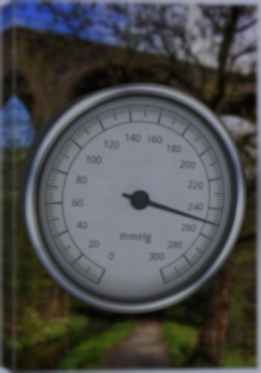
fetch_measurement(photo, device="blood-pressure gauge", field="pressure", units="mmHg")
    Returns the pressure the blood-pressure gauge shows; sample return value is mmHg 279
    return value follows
mmHg 250
